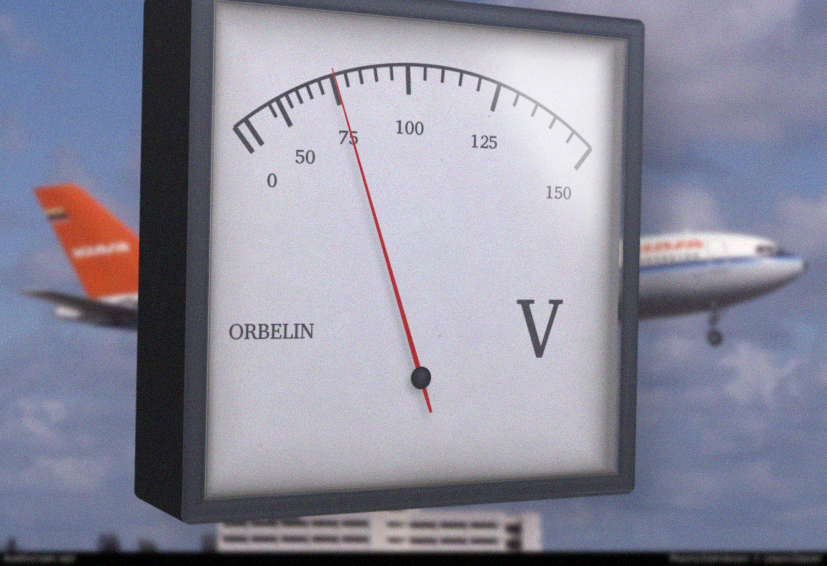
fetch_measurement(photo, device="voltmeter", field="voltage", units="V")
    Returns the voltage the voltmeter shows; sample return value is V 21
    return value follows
V 75
